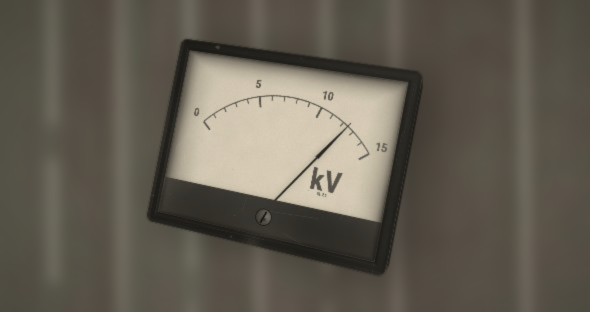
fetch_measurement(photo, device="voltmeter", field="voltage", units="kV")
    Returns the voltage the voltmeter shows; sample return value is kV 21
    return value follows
kV 12.5
